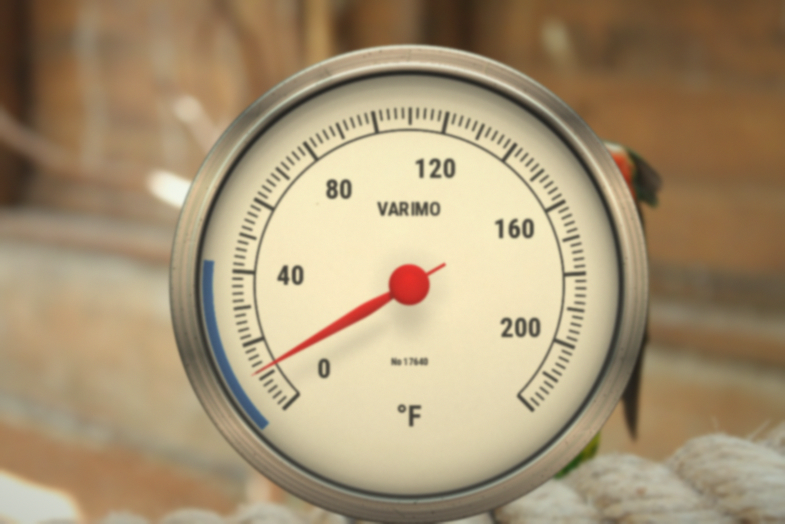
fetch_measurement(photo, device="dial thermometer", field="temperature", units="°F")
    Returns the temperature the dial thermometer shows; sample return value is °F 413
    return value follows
°F 12
